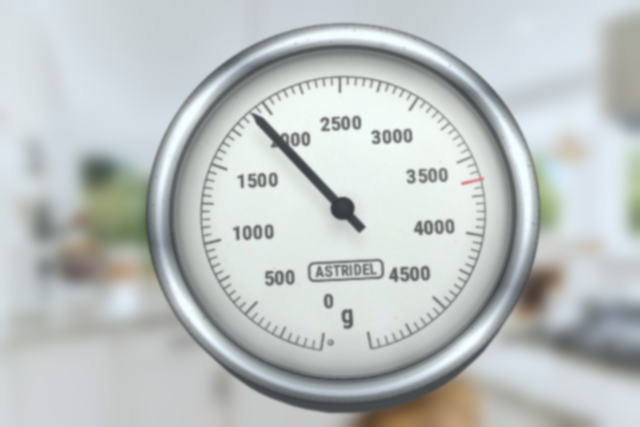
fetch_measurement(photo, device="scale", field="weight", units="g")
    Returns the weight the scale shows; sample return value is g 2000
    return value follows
g 1900
